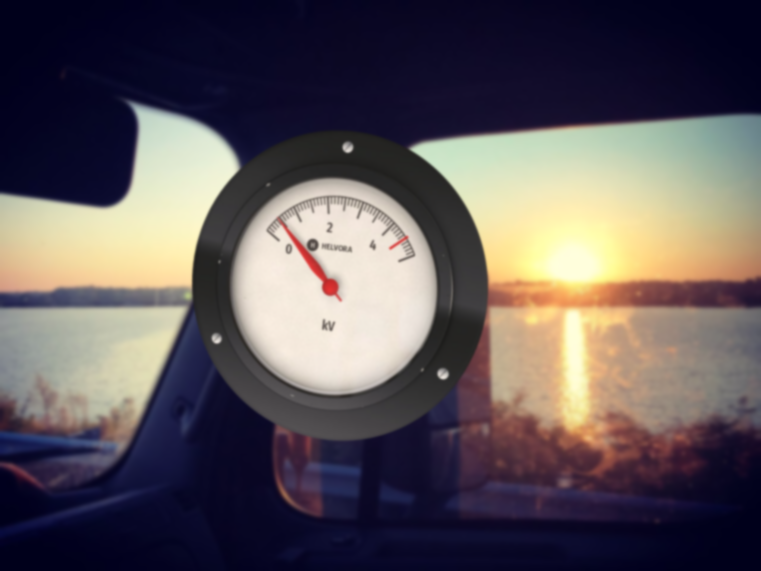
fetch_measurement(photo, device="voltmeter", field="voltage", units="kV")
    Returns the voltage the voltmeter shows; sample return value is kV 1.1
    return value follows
kV 0.5
